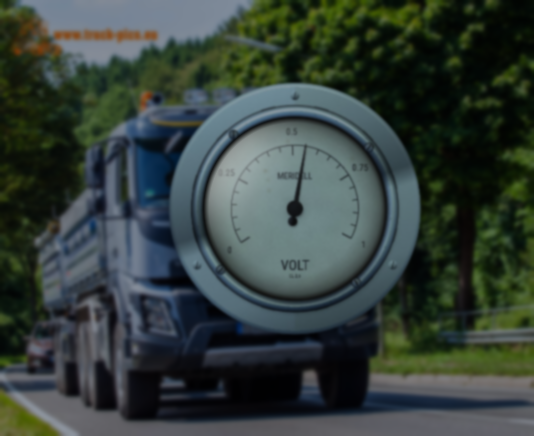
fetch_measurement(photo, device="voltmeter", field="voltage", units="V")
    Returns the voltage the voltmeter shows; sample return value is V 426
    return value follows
V 0.55
